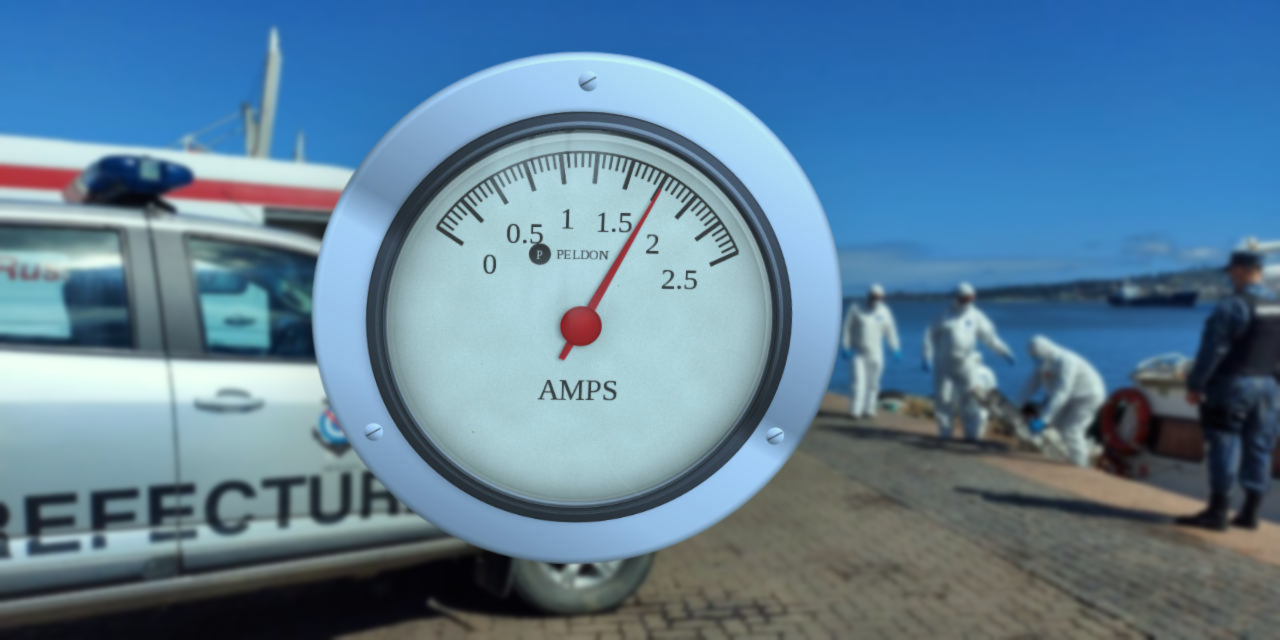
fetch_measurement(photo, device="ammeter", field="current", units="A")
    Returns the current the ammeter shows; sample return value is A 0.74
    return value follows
A 1.75
